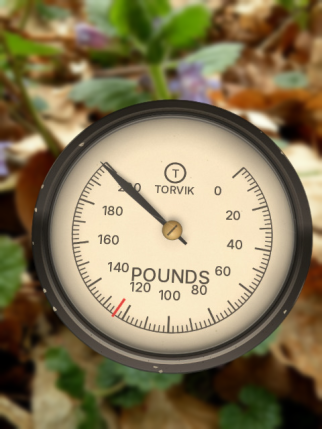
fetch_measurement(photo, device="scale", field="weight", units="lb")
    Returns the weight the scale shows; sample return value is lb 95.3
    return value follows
lb 198
